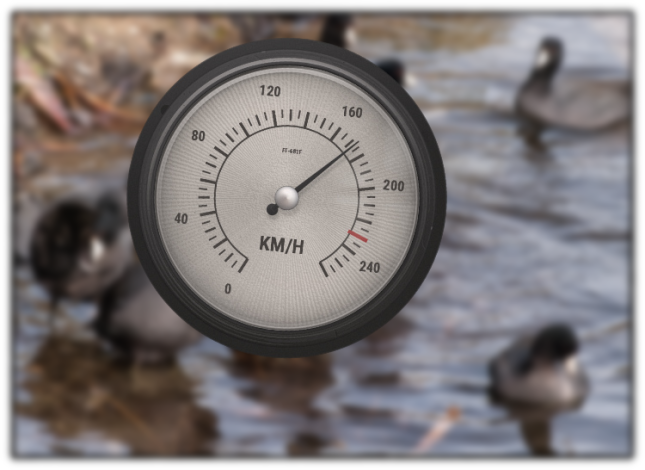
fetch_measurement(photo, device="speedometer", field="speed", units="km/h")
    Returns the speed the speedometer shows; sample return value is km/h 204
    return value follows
km/h 172.5
